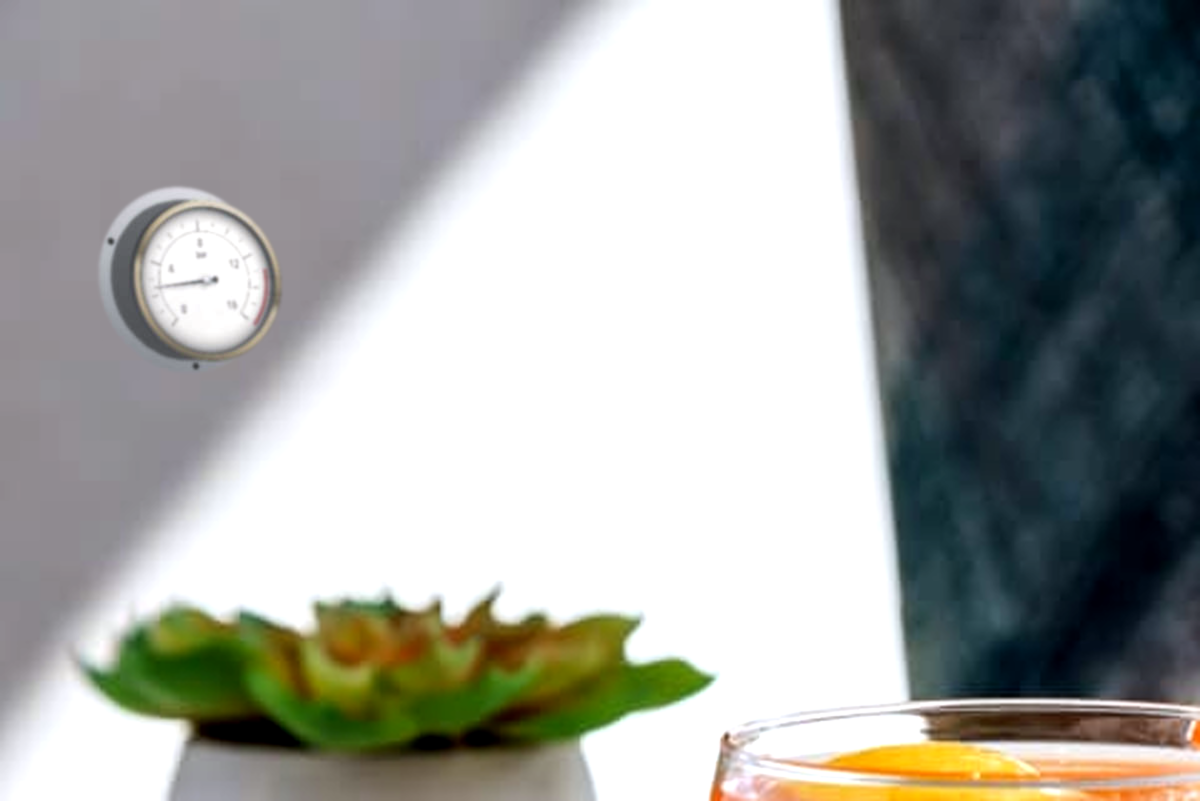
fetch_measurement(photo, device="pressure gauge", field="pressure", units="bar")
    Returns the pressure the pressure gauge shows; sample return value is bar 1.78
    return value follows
bar 2.5
